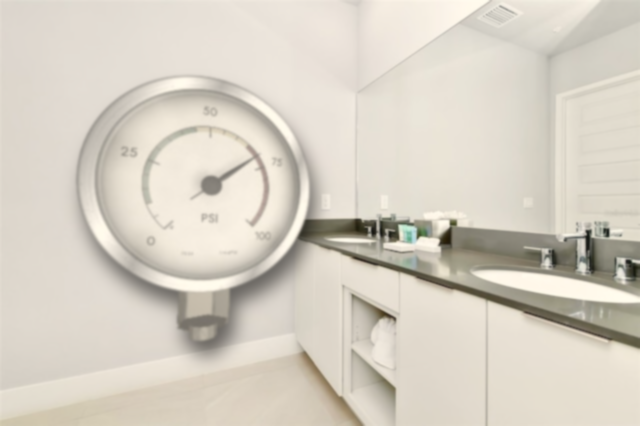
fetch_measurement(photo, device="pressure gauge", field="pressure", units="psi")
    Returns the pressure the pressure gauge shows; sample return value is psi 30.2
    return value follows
psi 70
